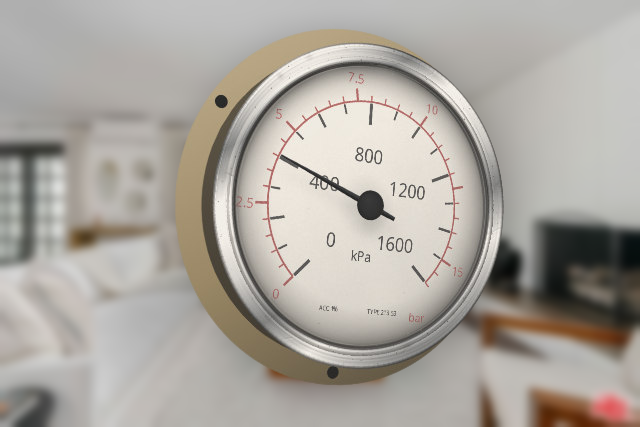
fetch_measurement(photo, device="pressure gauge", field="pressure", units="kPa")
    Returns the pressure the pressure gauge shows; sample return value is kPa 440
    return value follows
kPa 400
